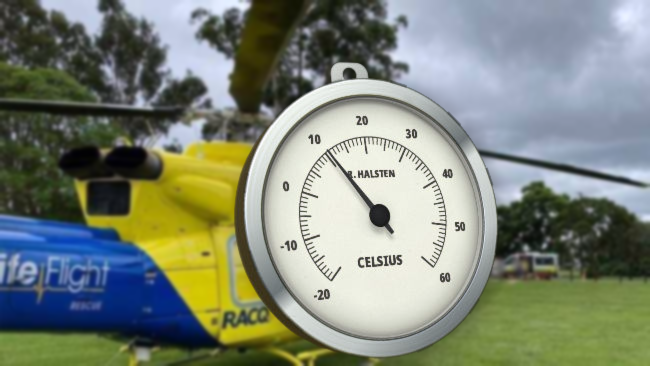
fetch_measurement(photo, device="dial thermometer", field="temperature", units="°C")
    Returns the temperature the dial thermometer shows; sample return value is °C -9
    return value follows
°C 10
